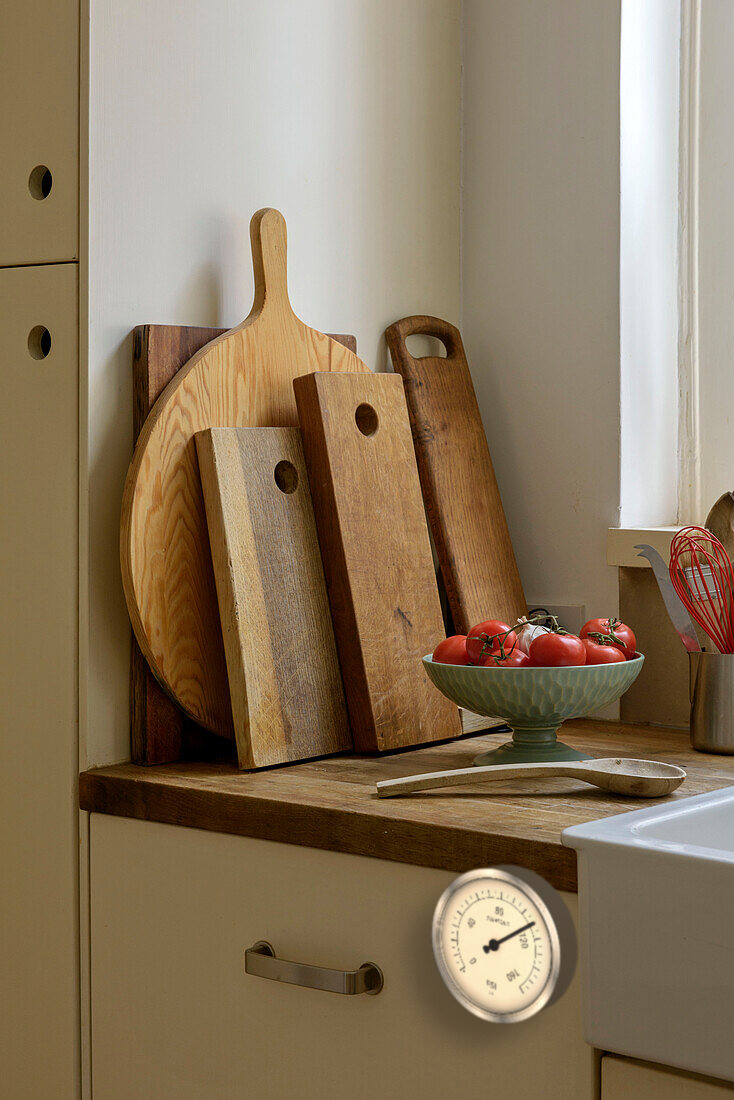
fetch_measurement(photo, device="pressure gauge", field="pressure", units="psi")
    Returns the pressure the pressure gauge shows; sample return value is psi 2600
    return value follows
psi 110
